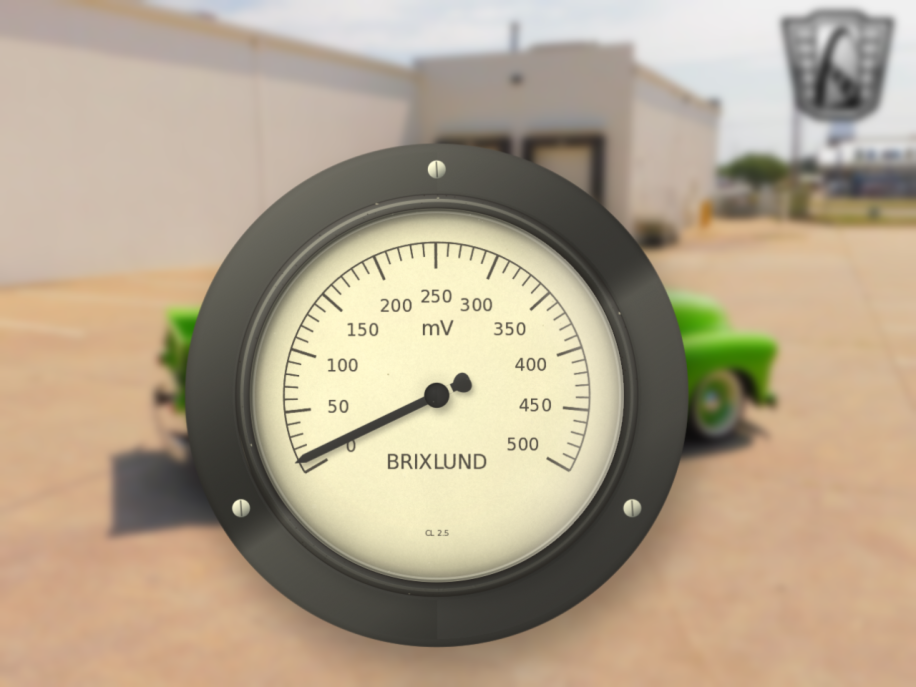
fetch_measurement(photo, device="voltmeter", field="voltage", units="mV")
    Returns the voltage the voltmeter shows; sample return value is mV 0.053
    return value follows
mV 10
